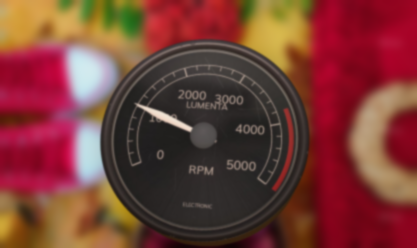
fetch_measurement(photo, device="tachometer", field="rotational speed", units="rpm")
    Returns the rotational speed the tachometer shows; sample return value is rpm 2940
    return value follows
rpm 1000
